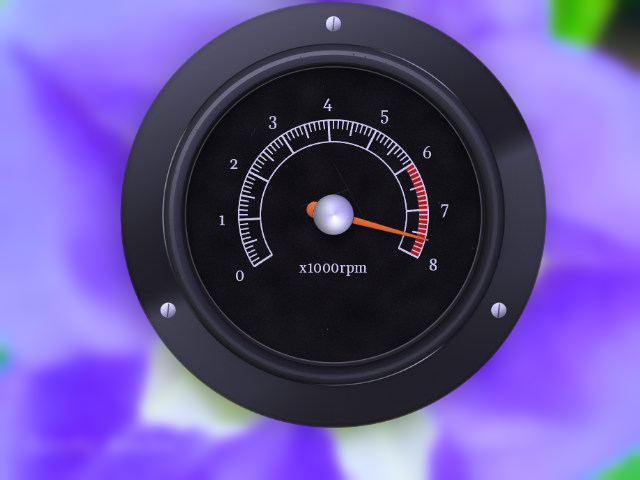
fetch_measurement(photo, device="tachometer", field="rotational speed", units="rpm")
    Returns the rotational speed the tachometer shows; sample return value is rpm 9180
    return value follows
rpm 7600
